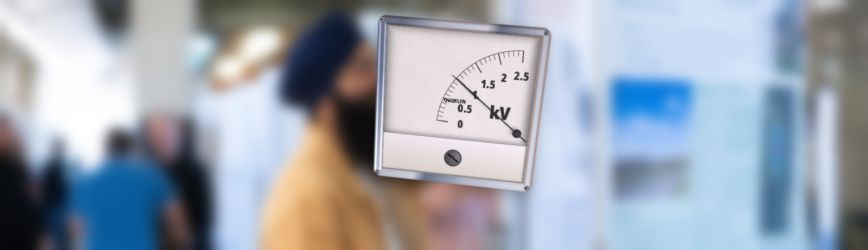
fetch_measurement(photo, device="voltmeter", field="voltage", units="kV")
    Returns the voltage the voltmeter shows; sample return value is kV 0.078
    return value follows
kV 1
